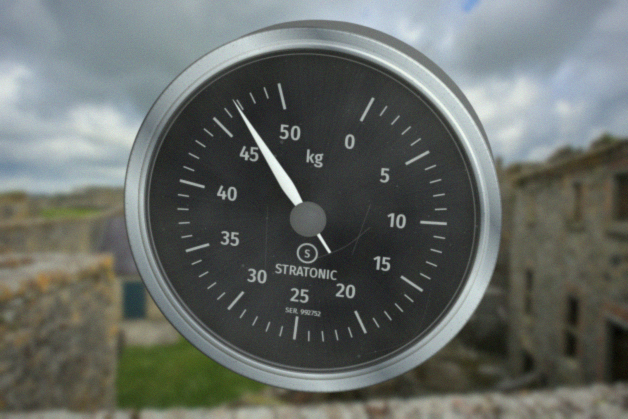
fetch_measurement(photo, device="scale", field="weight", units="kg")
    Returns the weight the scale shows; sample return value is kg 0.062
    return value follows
kg 47
